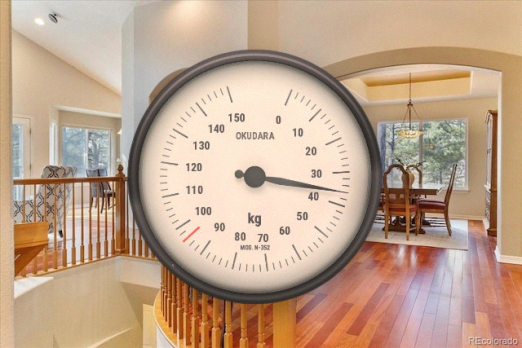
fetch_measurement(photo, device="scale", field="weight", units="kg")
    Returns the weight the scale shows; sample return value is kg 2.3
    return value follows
kg 36
